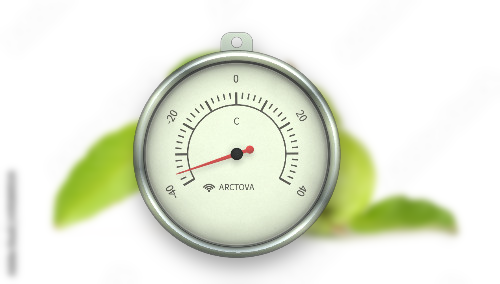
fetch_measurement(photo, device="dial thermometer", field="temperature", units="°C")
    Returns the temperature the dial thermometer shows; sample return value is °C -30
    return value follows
°C -36
